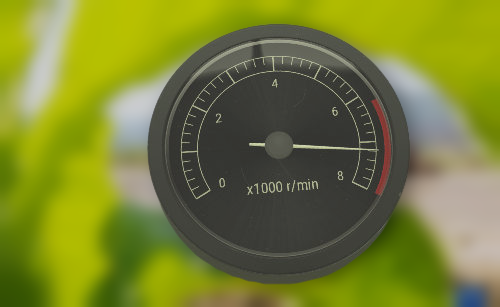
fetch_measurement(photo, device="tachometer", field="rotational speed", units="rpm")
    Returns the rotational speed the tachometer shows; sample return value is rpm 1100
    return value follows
rpm 7200
